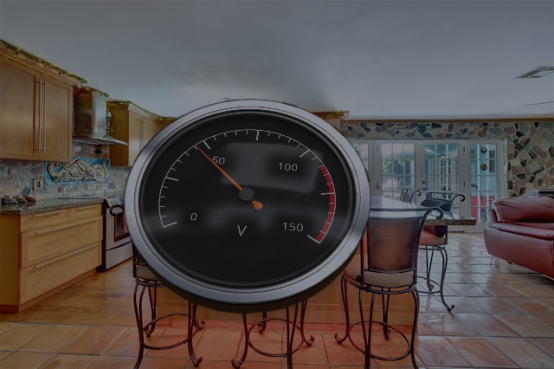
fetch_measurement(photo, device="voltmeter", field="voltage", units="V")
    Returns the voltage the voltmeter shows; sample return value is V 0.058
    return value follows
V 45
